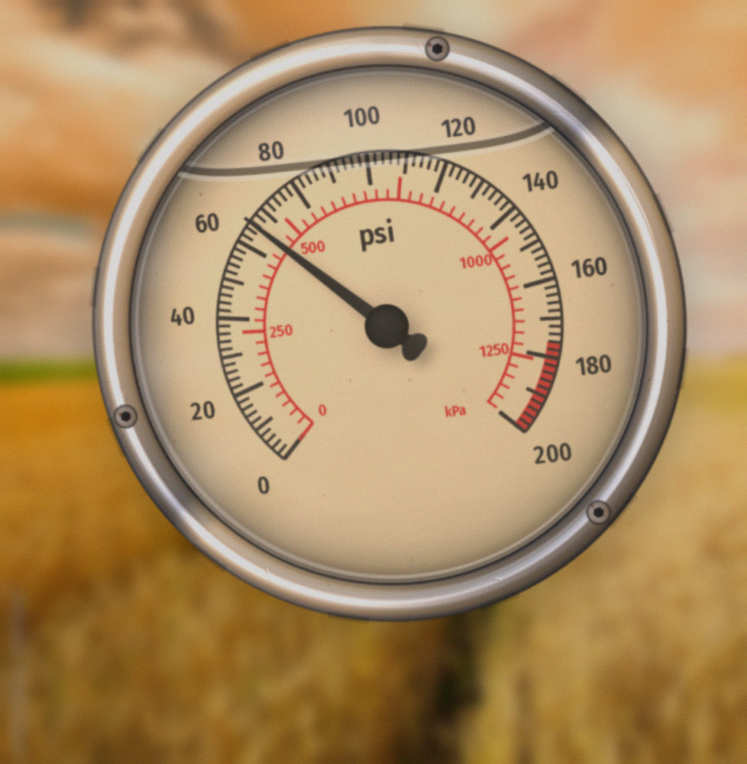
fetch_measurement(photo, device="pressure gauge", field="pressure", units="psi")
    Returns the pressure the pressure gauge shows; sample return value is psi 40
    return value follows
psi 66
